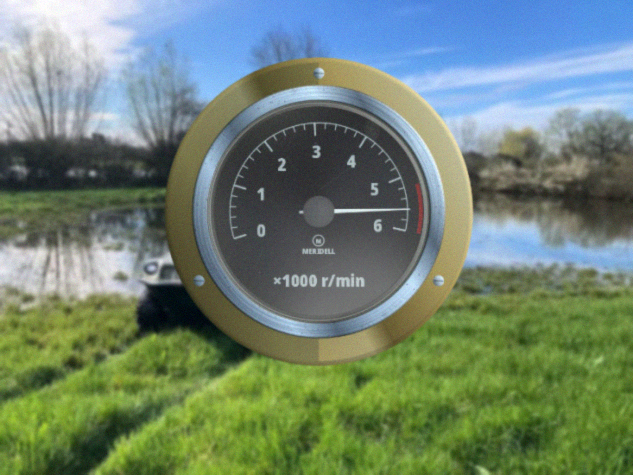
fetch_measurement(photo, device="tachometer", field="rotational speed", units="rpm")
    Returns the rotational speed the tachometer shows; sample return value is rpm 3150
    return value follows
rpm 5600
